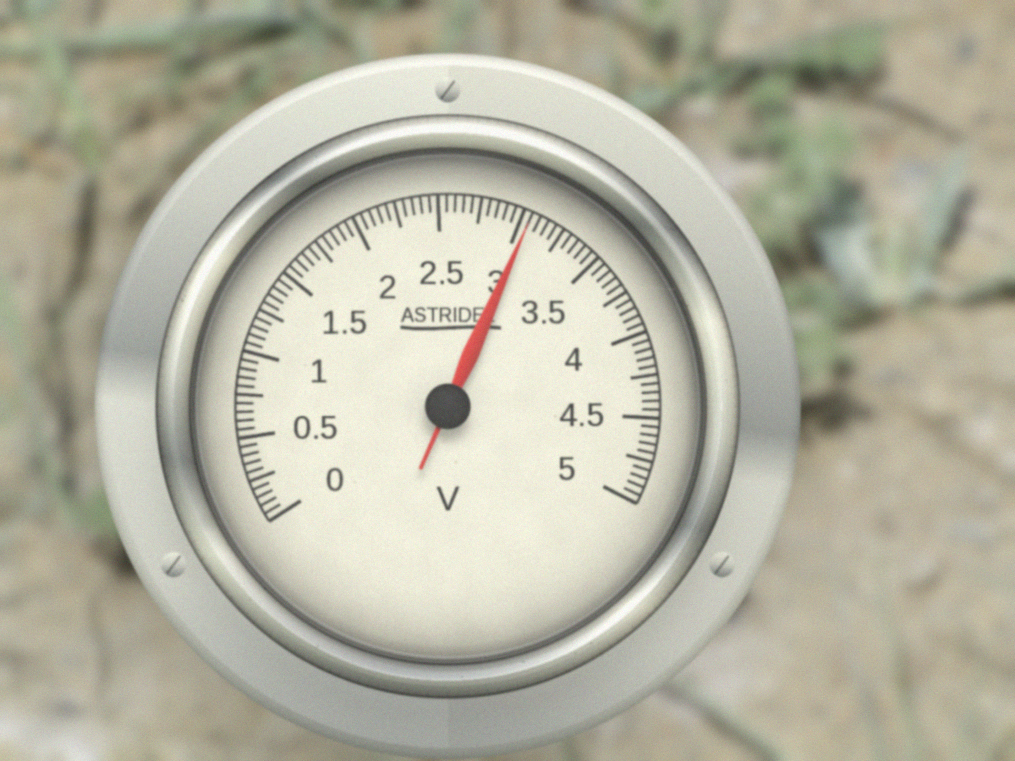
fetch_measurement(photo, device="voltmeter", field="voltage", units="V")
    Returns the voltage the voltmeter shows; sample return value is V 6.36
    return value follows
V 3.05
